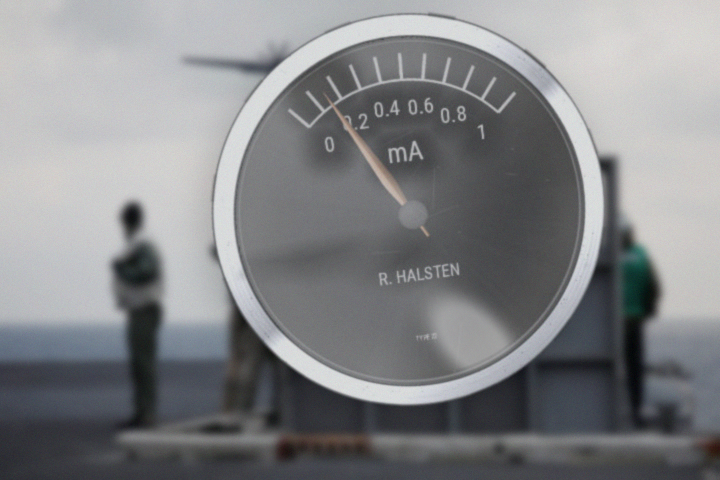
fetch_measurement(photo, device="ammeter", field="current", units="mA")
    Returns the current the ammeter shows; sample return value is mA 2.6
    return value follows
mA 0.15
